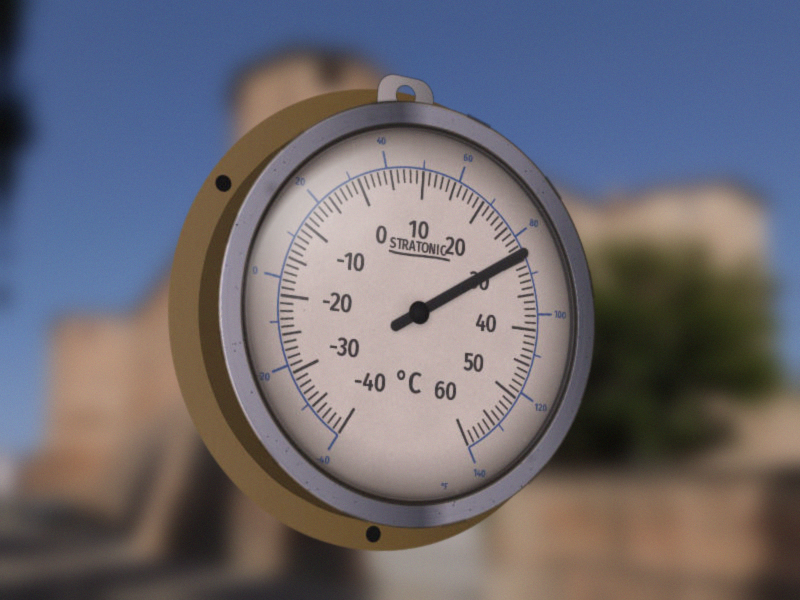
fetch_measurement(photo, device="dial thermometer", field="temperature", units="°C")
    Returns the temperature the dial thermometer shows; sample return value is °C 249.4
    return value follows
°C 29
